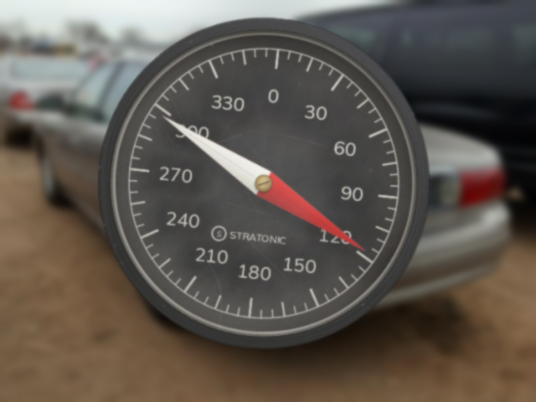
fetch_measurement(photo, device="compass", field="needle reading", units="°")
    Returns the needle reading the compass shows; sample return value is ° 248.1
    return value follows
° 117.5
